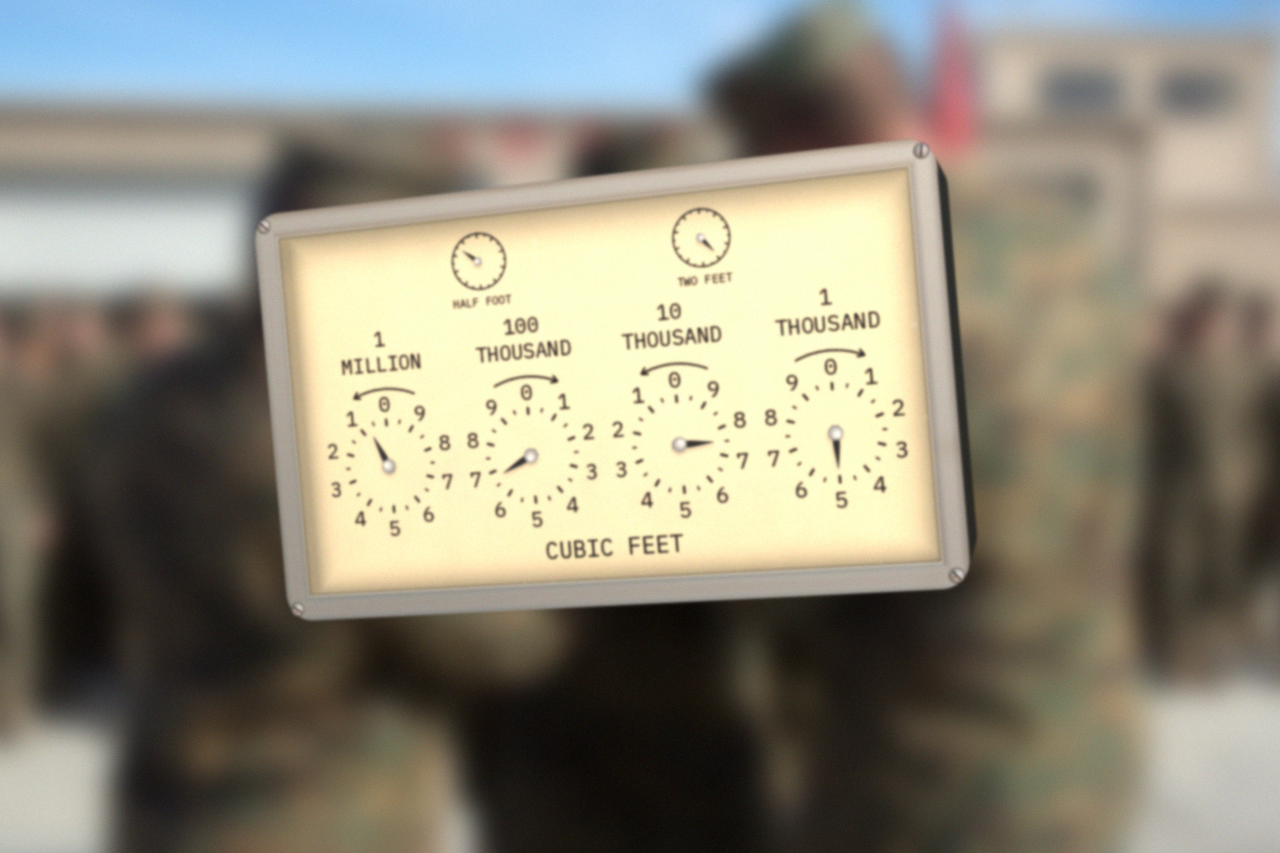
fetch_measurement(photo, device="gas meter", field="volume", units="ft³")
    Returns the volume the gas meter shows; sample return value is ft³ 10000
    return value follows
ft³ 67500
